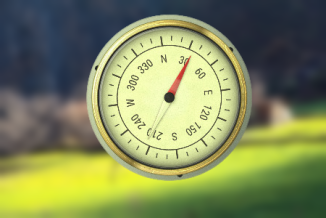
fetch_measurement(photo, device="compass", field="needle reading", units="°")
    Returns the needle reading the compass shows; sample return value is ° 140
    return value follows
° 35
